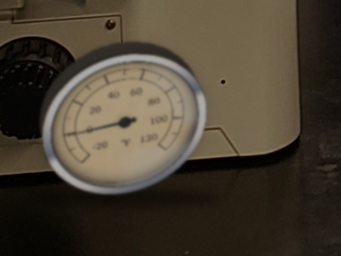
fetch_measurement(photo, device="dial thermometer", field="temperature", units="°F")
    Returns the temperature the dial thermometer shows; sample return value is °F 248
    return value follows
°F 0
